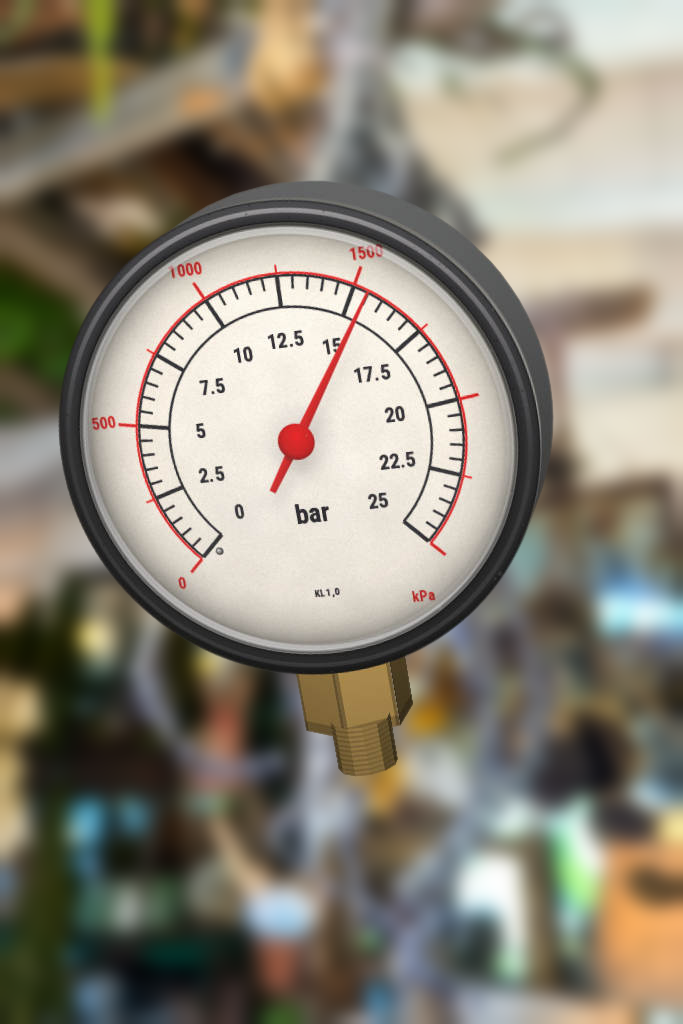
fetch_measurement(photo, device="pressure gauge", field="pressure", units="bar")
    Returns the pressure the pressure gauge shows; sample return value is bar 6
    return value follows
bar 15.5
